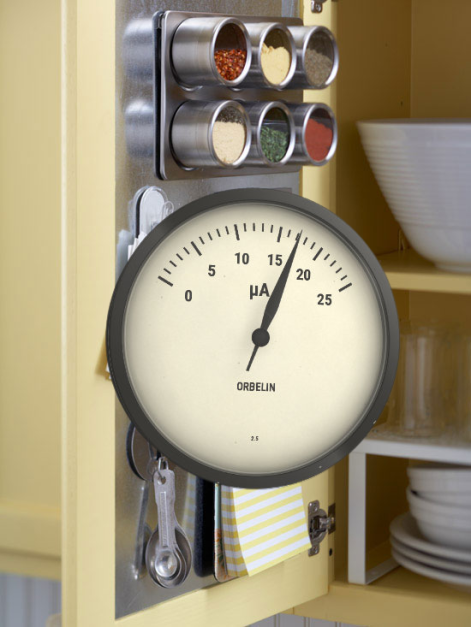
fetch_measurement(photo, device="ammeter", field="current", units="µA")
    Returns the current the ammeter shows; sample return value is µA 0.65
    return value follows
µA 17
